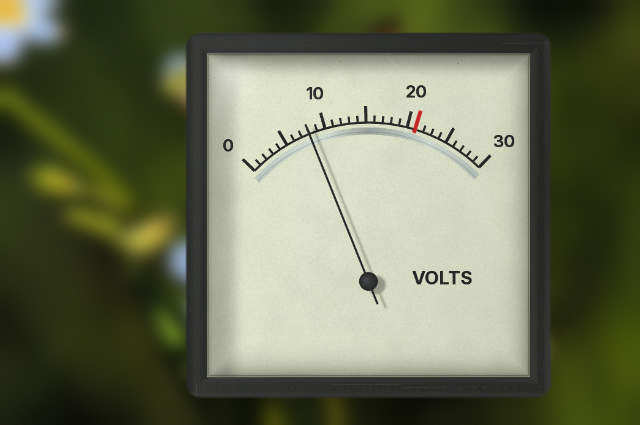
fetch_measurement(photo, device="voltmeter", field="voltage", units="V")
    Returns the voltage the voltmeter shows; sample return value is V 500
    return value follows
V 8
